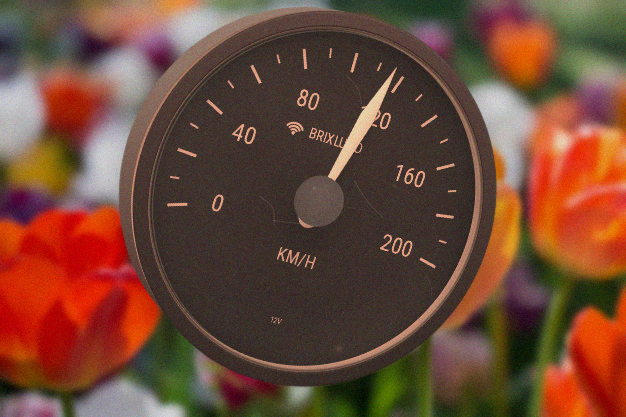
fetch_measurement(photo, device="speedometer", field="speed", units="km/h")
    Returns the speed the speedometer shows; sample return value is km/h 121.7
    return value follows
km/h 115
